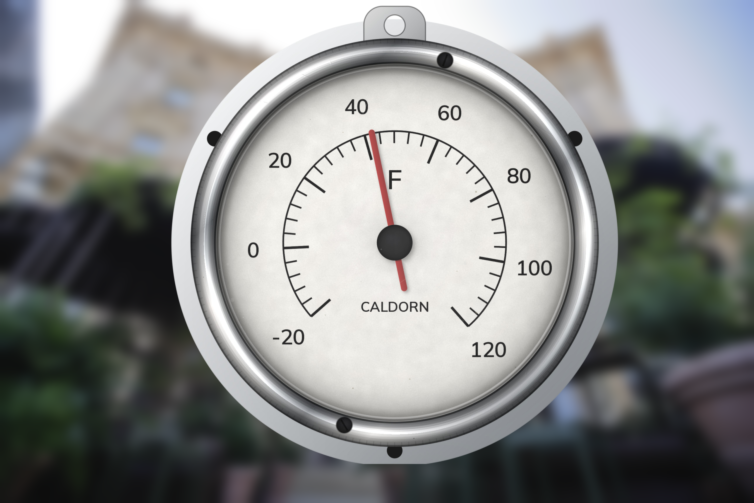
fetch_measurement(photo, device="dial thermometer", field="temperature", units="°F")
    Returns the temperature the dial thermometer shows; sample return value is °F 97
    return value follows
°F 42
